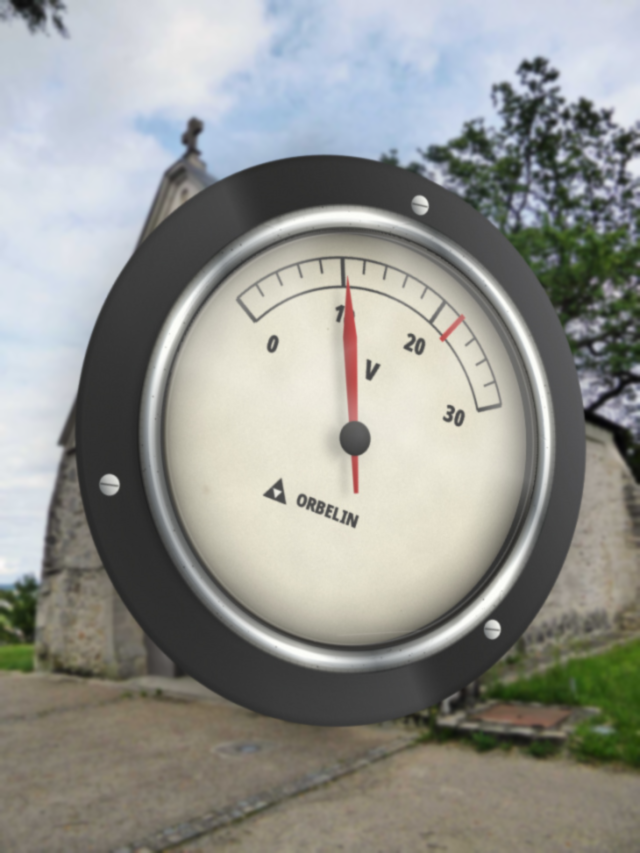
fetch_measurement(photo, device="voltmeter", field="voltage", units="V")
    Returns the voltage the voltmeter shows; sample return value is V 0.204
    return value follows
V 10
